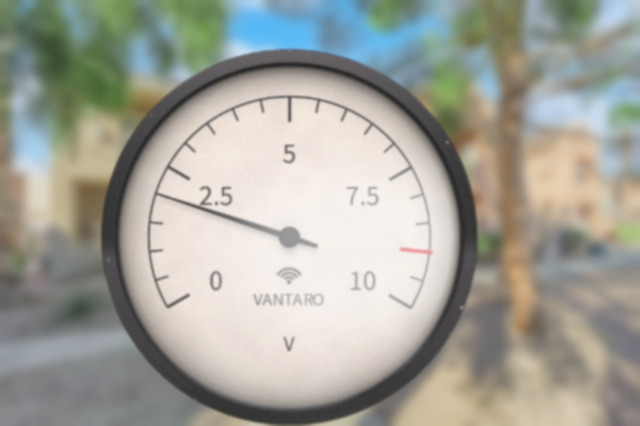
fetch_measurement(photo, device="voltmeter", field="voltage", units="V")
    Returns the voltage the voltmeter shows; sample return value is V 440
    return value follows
V 2
